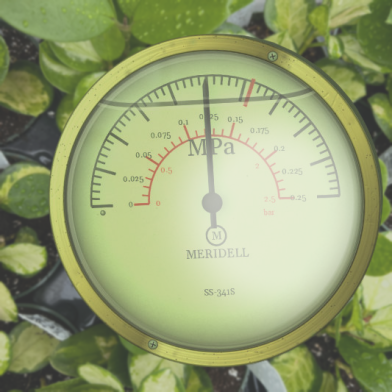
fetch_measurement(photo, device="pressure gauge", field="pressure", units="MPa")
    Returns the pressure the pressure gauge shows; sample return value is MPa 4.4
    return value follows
MPa 0.125
